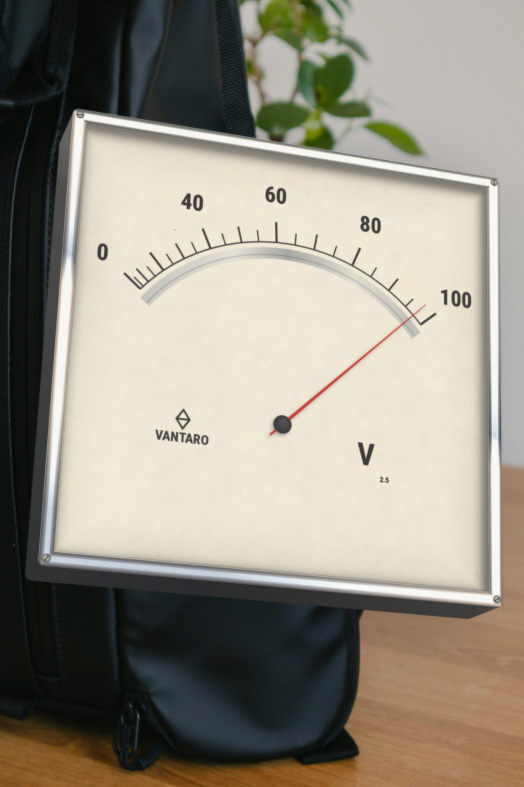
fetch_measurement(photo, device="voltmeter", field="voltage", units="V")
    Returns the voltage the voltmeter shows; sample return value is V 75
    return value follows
V 97.5
